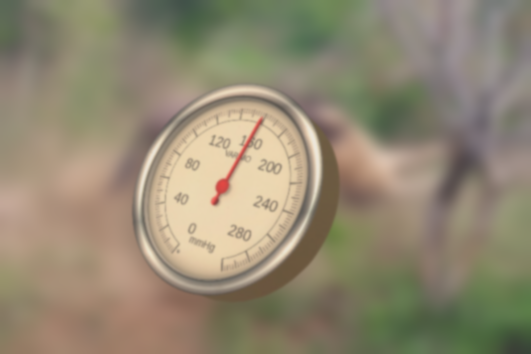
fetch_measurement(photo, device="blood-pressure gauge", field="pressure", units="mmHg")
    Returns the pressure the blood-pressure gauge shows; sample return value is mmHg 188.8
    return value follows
mmHg 160
